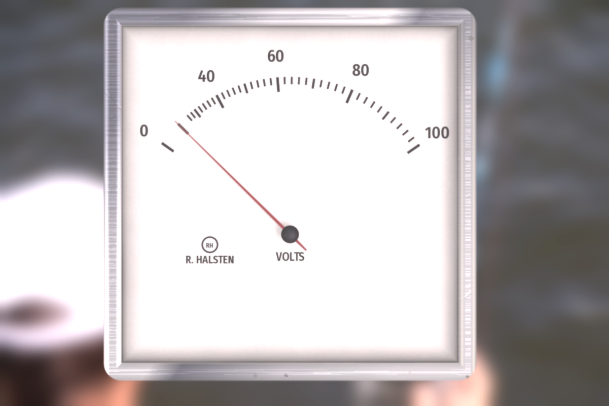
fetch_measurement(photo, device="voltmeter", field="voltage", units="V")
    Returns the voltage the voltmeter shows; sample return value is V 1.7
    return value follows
V 20
